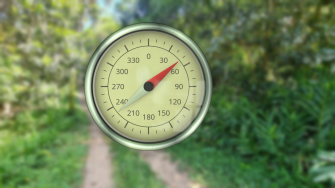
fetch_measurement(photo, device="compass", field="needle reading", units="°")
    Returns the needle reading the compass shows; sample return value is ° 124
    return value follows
° 50
